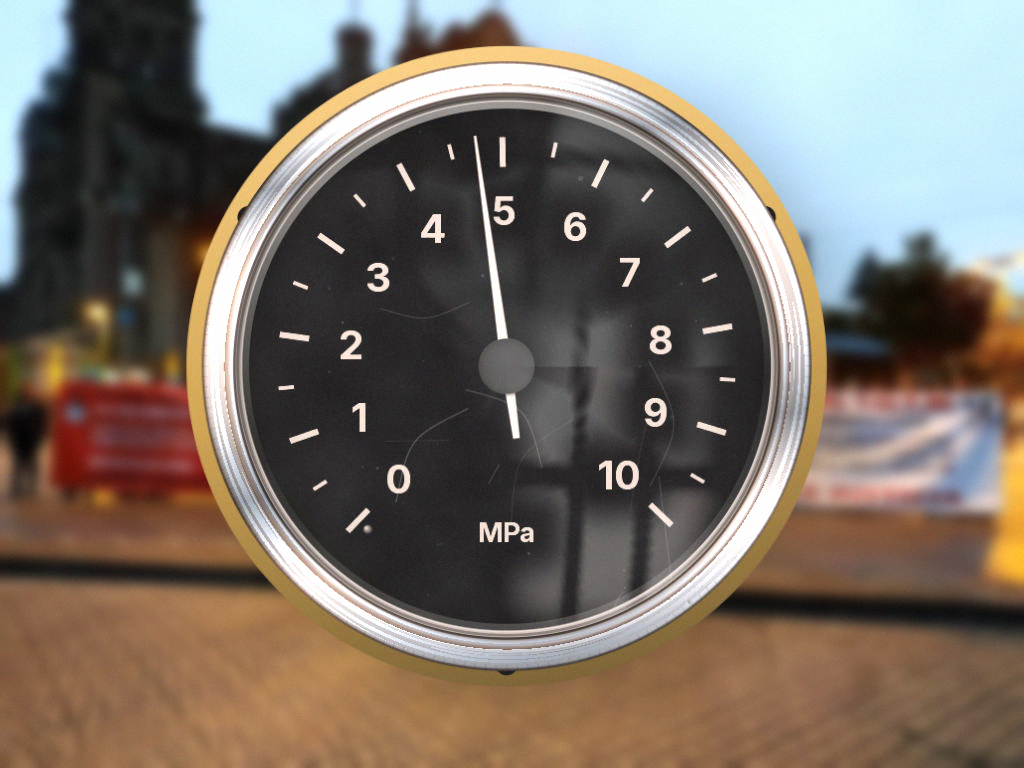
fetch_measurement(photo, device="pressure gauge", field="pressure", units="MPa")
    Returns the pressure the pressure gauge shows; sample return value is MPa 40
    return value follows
MPa 4.75
